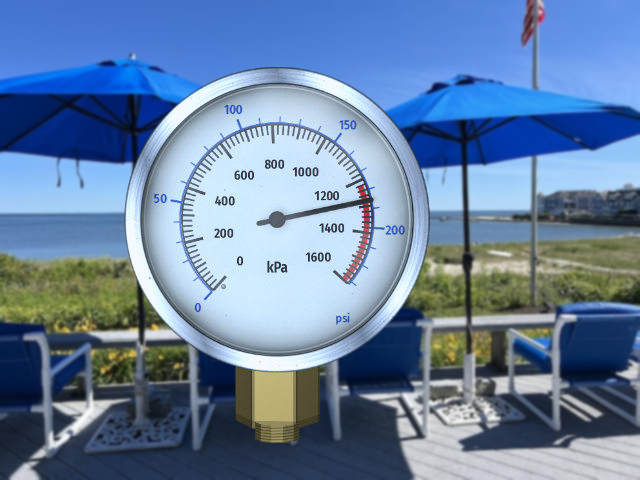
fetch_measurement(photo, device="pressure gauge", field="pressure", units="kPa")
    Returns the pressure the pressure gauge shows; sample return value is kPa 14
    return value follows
kPa 1280
